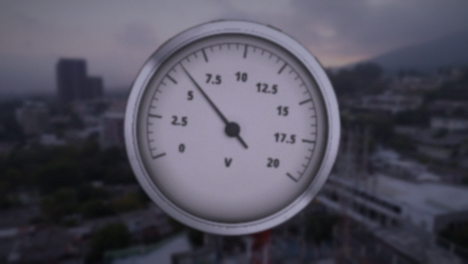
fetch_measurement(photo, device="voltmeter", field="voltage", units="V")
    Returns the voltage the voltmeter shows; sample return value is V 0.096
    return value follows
V 6
